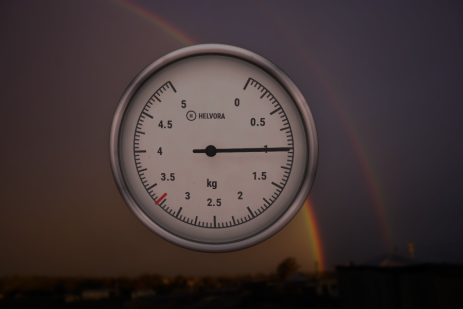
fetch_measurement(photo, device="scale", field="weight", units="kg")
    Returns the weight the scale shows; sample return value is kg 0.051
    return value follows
kg 1
